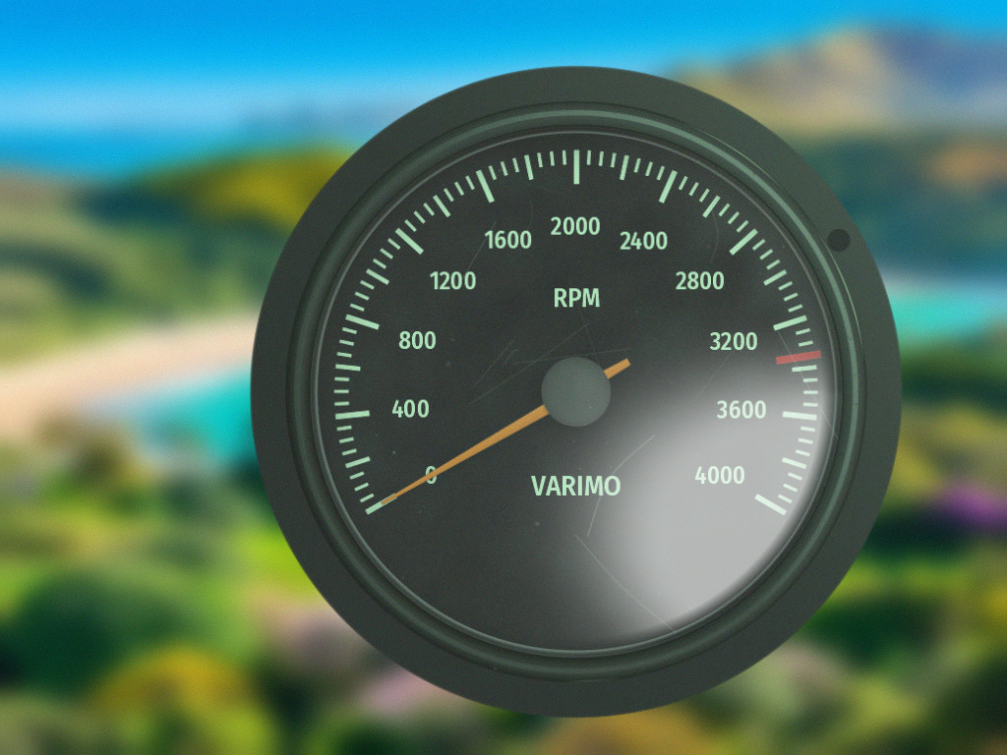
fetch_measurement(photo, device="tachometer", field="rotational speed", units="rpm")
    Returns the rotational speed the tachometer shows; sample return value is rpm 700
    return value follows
rpm 0
